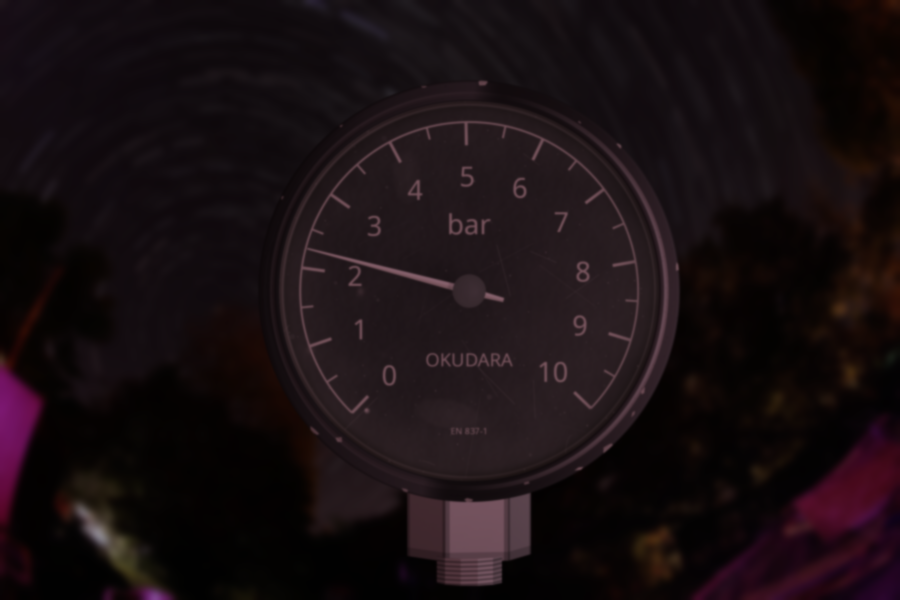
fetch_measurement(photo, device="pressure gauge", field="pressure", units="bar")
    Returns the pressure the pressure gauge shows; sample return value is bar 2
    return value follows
bar 2.25
